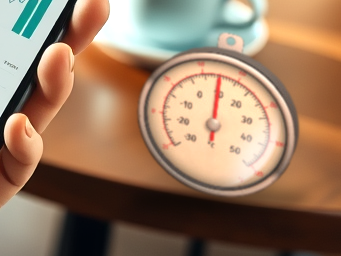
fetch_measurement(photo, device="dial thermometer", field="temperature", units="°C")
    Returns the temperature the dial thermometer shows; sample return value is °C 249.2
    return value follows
°C 10
